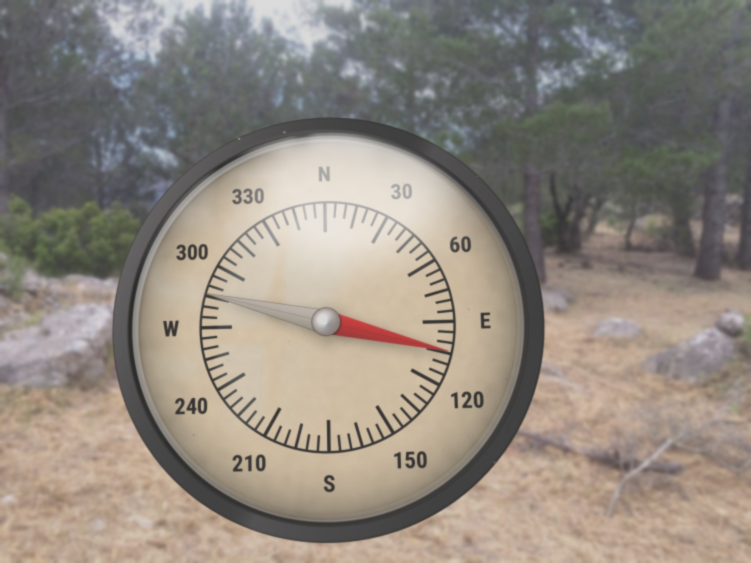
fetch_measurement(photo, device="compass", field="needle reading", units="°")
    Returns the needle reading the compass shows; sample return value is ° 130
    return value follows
° 105
